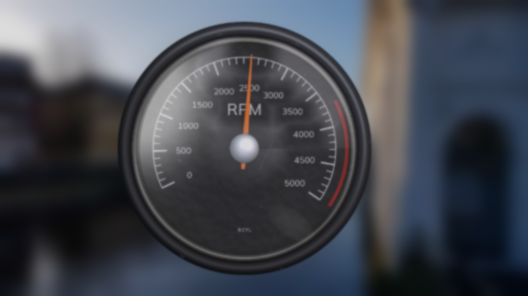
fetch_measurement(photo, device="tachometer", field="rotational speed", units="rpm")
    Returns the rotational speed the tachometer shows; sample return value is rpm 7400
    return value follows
rpm 2500
